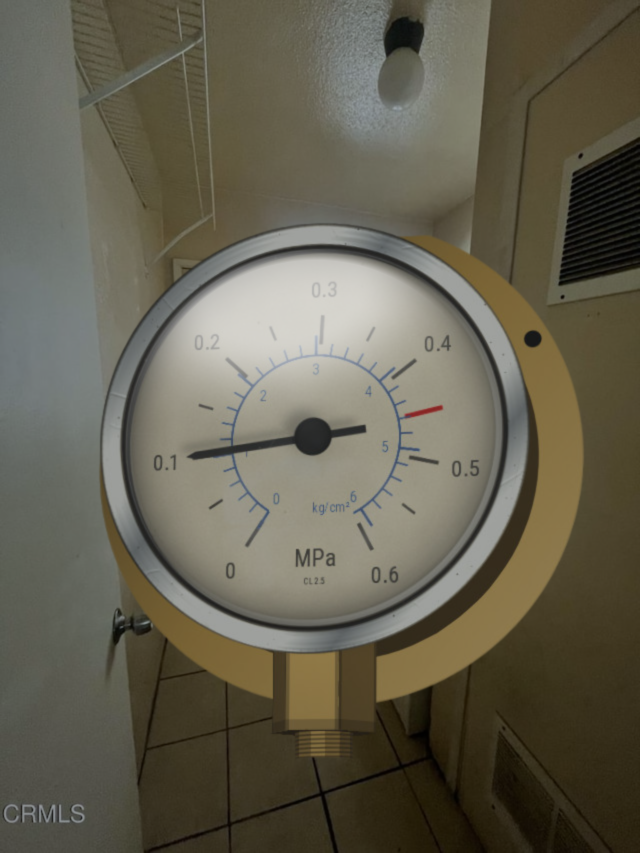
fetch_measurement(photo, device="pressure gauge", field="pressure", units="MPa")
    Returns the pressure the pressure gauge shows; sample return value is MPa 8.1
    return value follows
MPa 0.1
